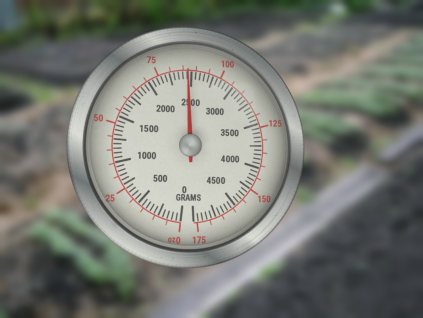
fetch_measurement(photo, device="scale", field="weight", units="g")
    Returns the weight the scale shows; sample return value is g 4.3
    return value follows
g 2450
